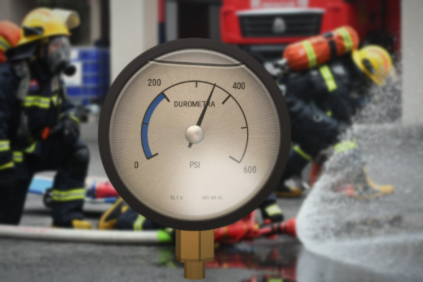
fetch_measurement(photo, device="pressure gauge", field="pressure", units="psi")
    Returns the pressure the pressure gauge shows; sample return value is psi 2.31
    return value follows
psi 350
